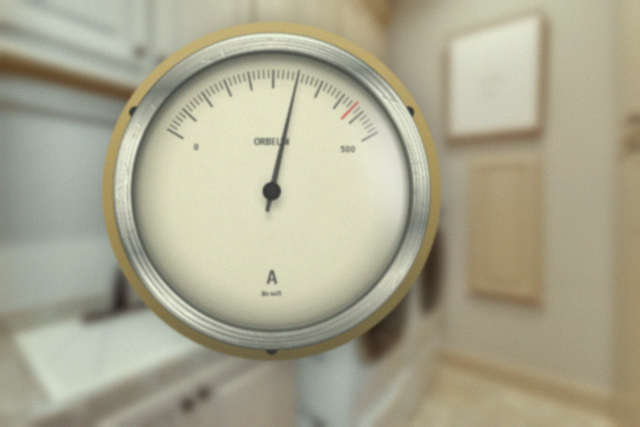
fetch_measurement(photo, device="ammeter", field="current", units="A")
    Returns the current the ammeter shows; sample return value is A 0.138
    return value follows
A 300
